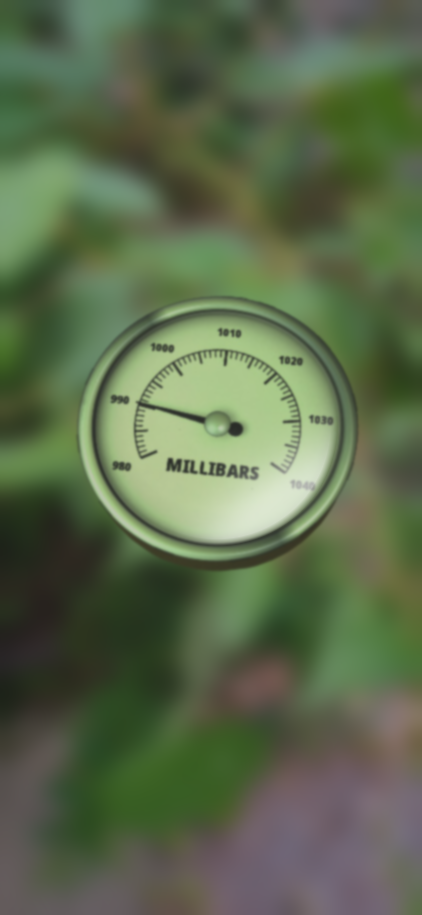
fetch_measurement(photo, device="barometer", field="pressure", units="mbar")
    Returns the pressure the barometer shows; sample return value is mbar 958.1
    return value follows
mbar 990
